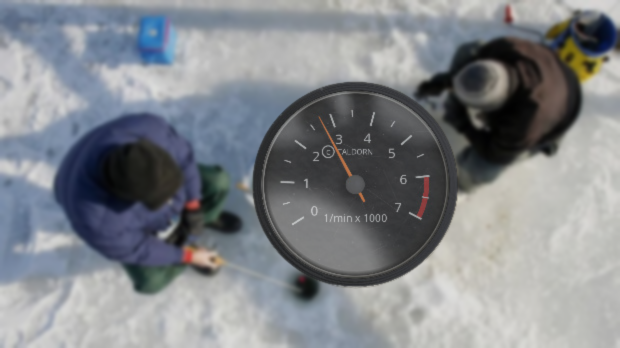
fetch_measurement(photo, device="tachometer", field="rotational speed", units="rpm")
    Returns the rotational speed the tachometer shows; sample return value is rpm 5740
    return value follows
rpm 2750
